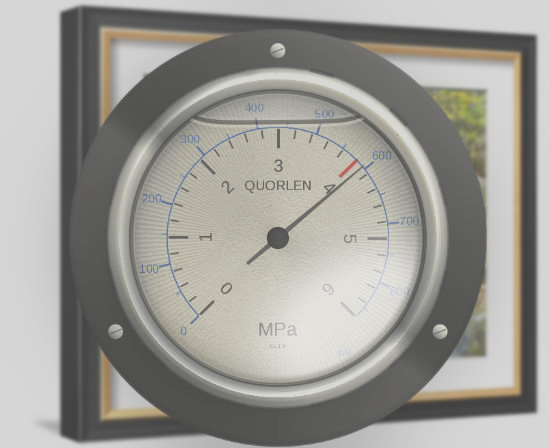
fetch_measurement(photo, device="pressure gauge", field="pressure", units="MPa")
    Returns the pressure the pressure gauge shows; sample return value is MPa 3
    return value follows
MPa 4.1
